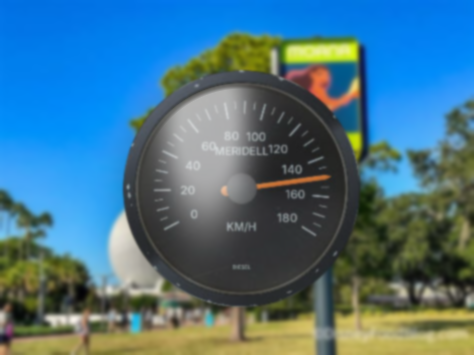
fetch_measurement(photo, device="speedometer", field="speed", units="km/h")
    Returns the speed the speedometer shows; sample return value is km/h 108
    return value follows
km/h 150
